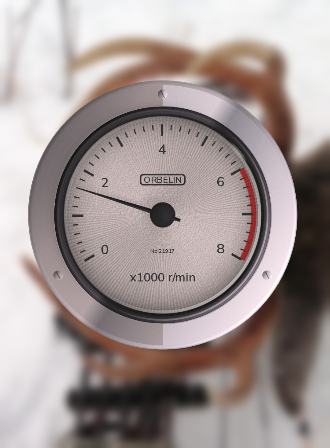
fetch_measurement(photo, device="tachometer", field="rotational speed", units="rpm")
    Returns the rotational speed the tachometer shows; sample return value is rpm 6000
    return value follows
rpm 1600
